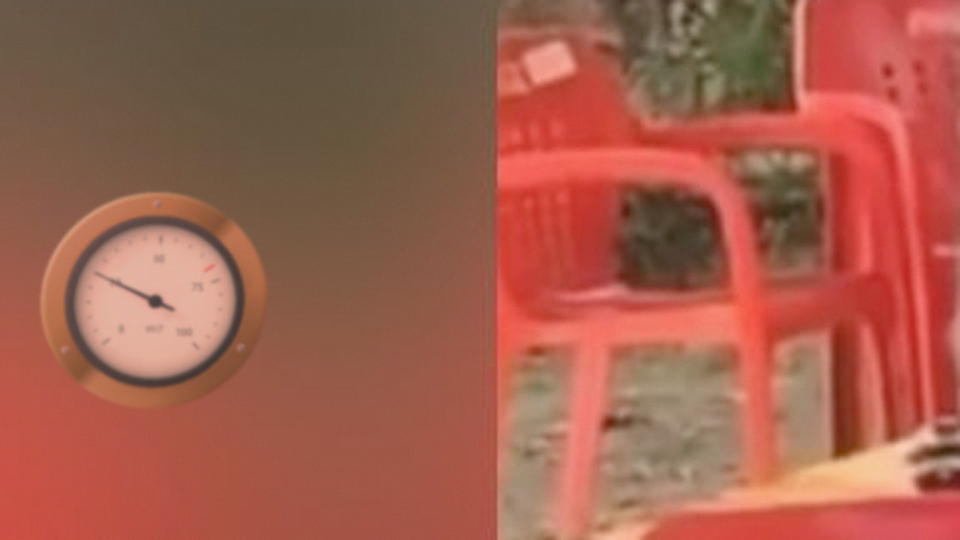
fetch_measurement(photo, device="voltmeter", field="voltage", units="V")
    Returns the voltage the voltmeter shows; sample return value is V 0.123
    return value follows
V 25
